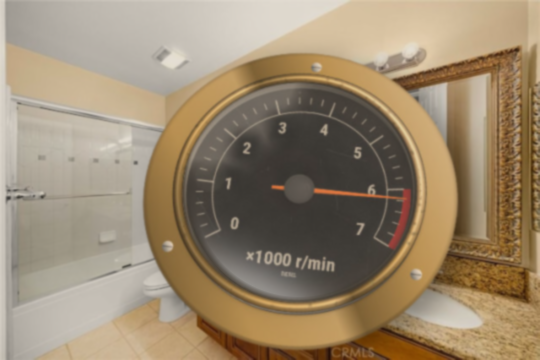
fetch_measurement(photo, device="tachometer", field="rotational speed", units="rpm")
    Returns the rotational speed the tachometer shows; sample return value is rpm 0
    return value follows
rpm 6200
